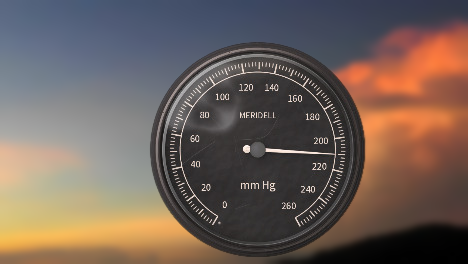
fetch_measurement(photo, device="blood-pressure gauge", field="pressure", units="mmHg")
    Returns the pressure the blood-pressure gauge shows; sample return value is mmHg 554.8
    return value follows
mmHg 210
